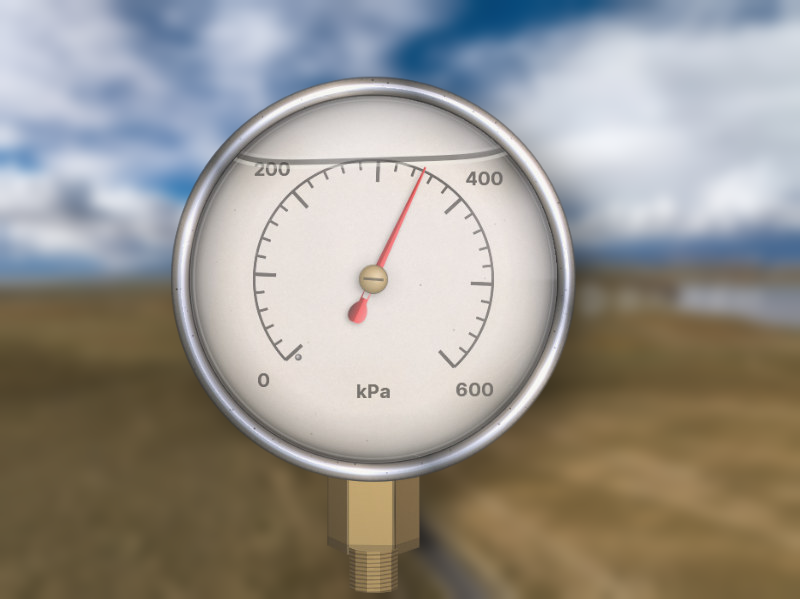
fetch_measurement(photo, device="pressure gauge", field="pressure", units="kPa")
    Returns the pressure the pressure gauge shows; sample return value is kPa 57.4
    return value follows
kPa 350
